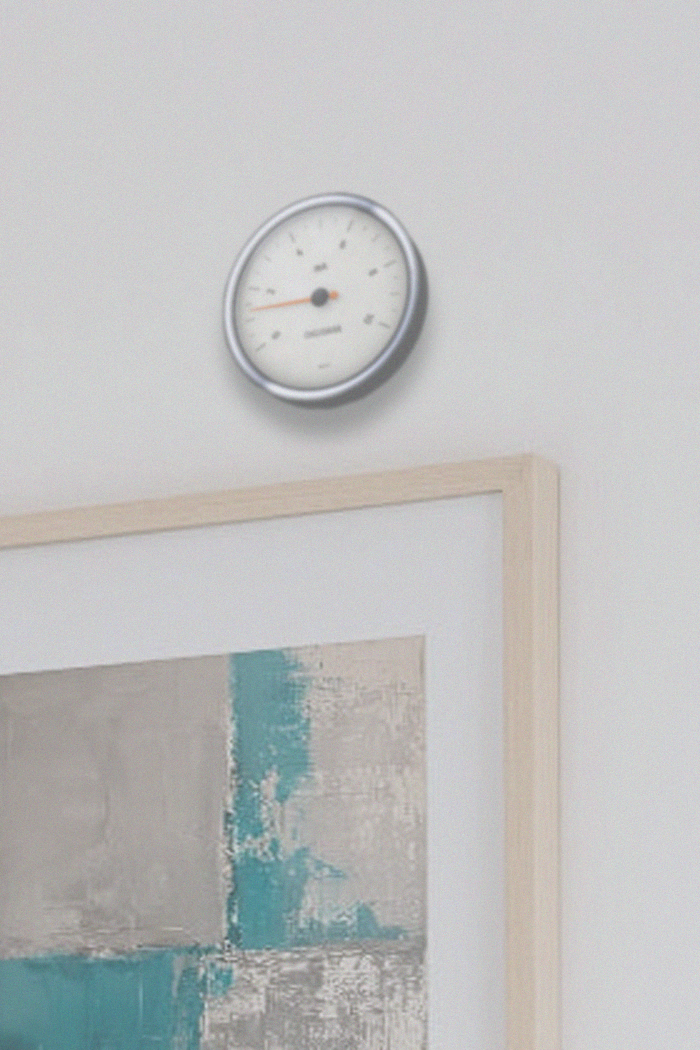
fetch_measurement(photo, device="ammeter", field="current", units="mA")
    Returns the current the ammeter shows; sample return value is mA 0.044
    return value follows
mA 1.25
